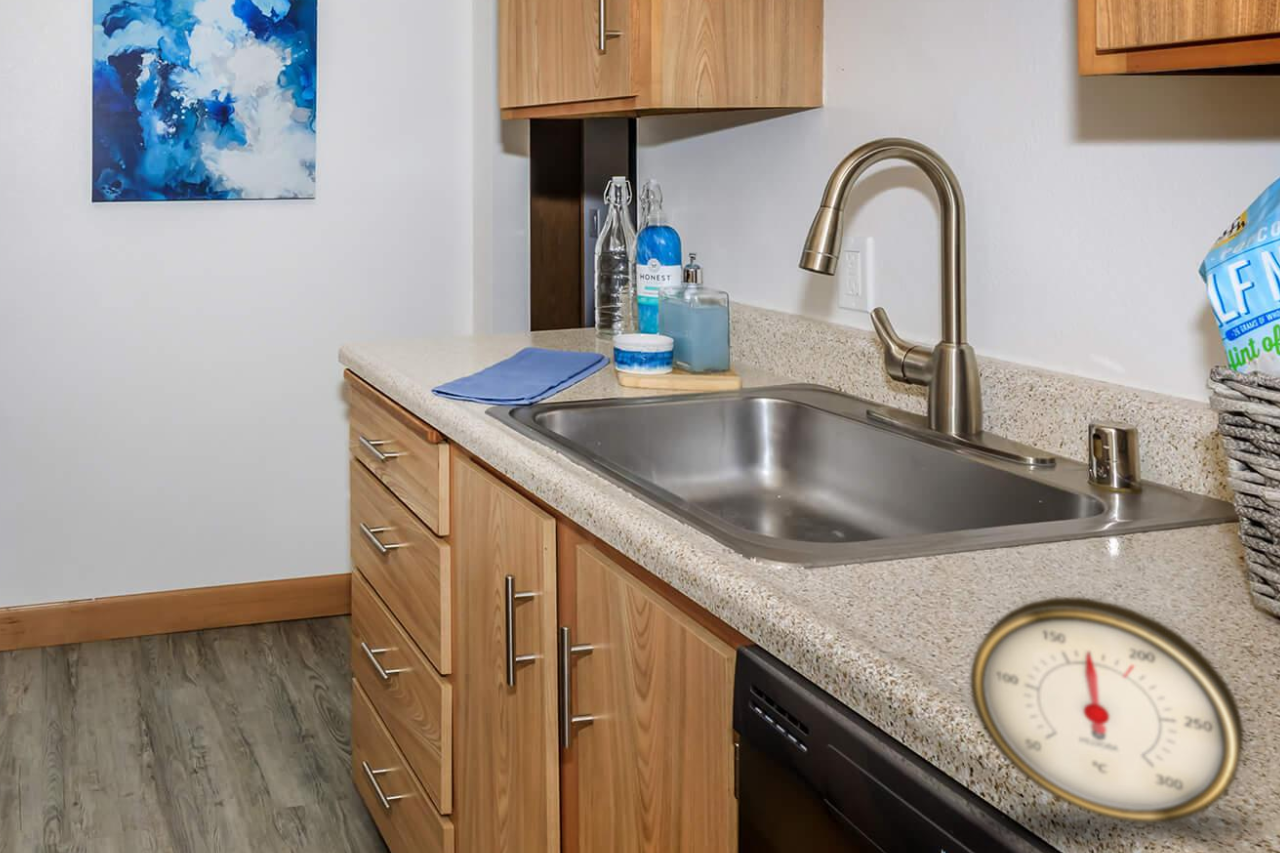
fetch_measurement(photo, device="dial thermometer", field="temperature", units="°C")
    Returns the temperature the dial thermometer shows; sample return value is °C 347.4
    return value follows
°C 170
